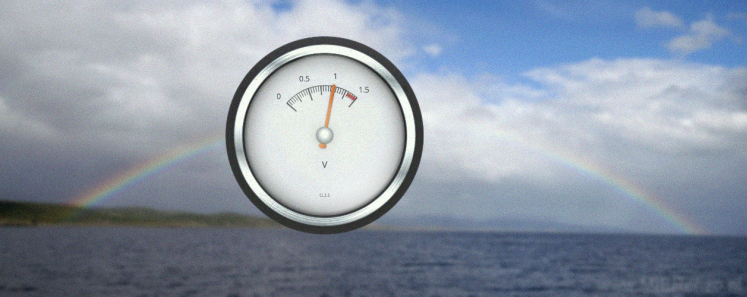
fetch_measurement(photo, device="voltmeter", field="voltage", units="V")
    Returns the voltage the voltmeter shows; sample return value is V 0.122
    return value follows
V 1
